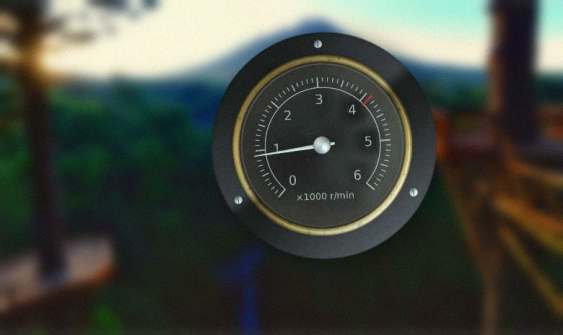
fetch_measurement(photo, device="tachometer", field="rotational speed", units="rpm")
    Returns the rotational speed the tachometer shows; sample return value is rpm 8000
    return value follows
rpm 900
